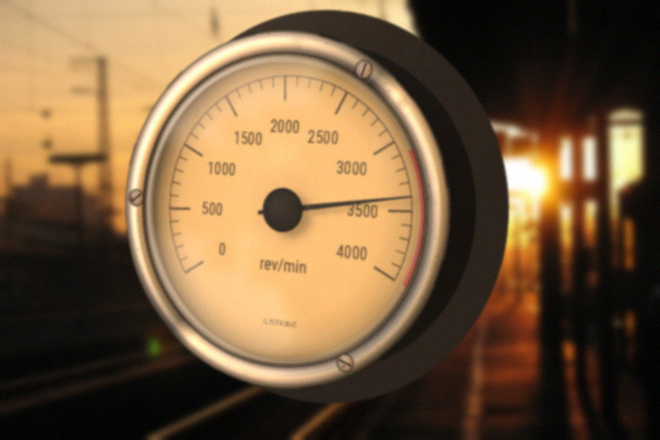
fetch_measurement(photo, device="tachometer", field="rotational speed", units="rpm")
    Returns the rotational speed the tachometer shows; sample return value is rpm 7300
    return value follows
rpm 3400
